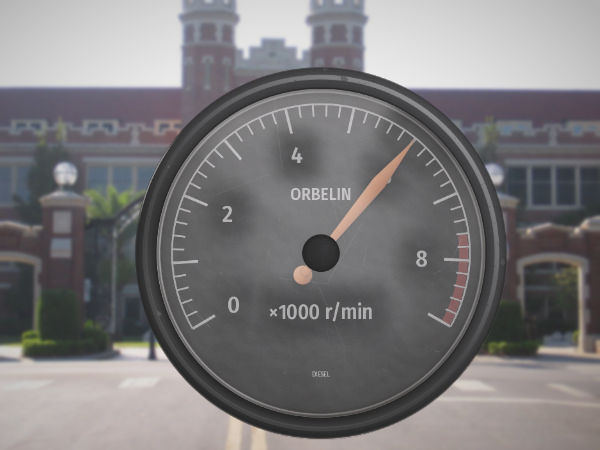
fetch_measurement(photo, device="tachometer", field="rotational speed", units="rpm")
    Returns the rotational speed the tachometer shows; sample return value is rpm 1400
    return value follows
rpm 6000
